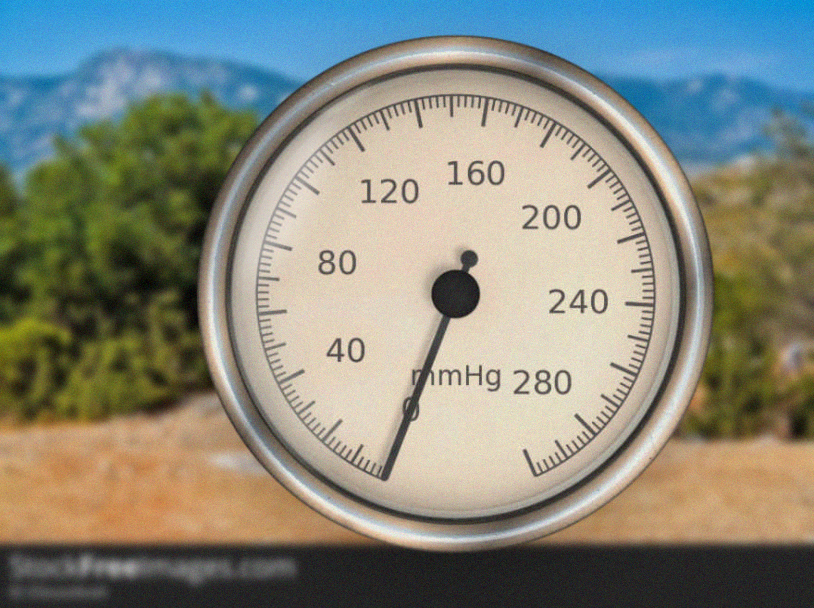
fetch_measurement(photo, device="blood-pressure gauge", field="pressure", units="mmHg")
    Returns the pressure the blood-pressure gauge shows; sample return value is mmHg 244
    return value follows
mmHg 0
